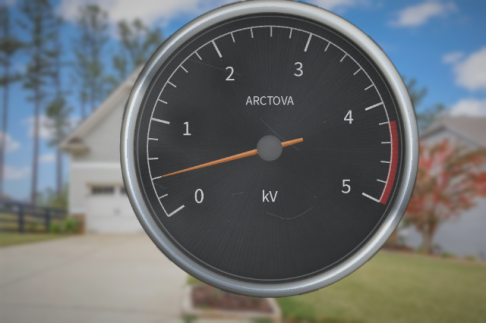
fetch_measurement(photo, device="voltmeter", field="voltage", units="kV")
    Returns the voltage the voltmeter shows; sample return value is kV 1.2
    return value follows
kV 0.4
